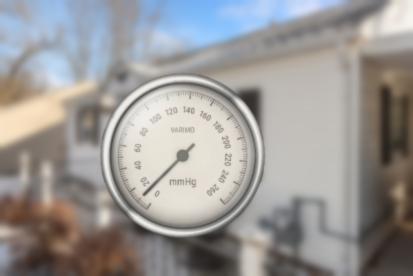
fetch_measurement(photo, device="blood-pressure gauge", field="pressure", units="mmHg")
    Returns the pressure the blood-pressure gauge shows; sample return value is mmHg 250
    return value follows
mmHg 10
